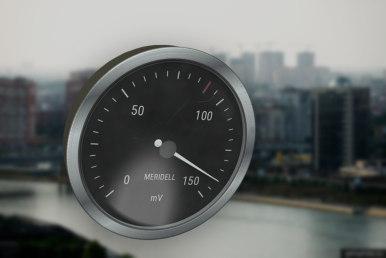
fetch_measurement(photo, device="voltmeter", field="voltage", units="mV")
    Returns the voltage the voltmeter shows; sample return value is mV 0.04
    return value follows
mV 140
